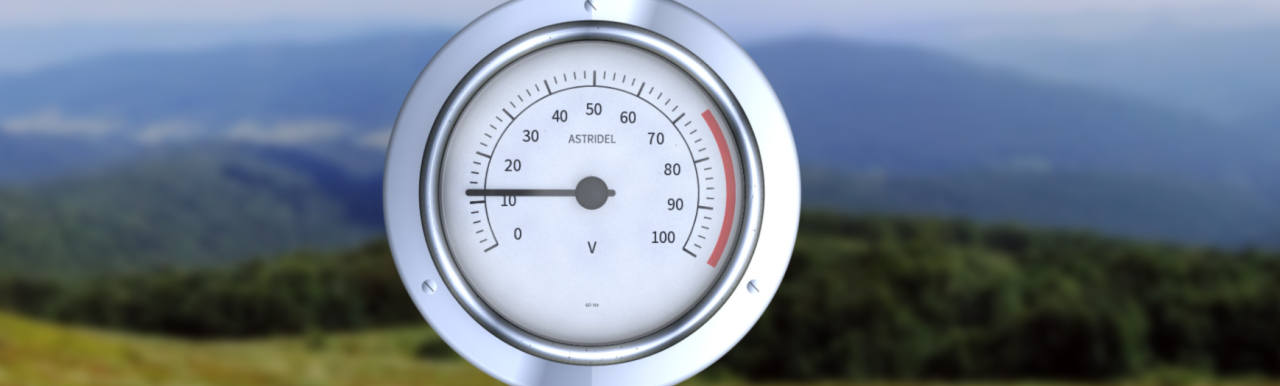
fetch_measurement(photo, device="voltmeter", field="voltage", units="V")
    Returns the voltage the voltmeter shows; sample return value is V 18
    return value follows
V 12
